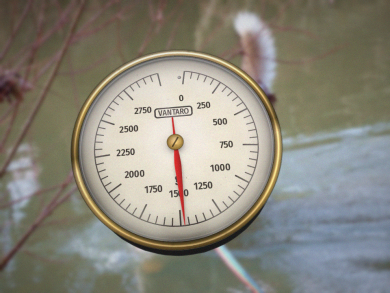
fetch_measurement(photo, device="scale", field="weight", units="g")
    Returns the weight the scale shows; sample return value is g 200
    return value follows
g 1475
